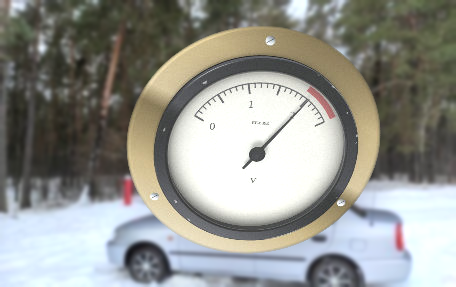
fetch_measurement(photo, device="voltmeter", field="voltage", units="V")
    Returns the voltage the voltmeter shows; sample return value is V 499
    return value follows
V 2
